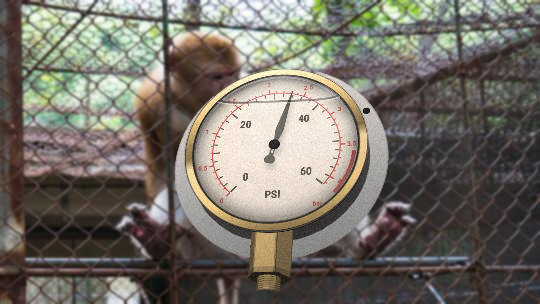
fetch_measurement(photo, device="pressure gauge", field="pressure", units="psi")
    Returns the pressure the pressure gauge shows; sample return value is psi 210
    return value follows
psi 34
